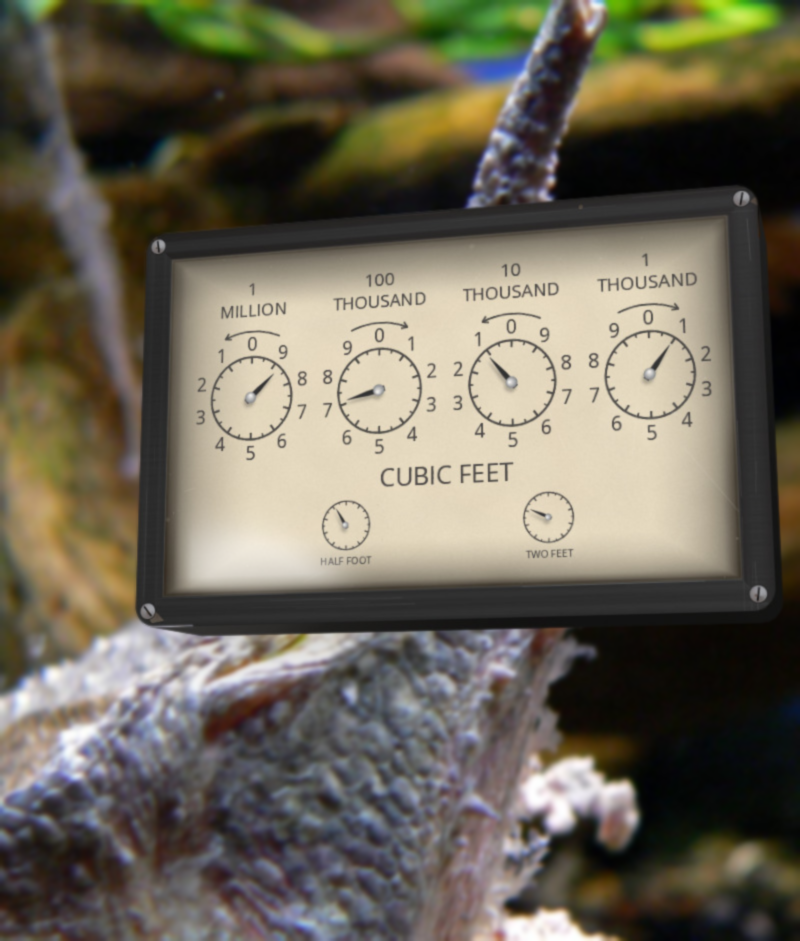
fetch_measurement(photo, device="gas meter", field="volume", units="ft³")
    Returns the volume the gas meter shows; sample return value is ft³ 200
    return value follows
ft³ 871100
